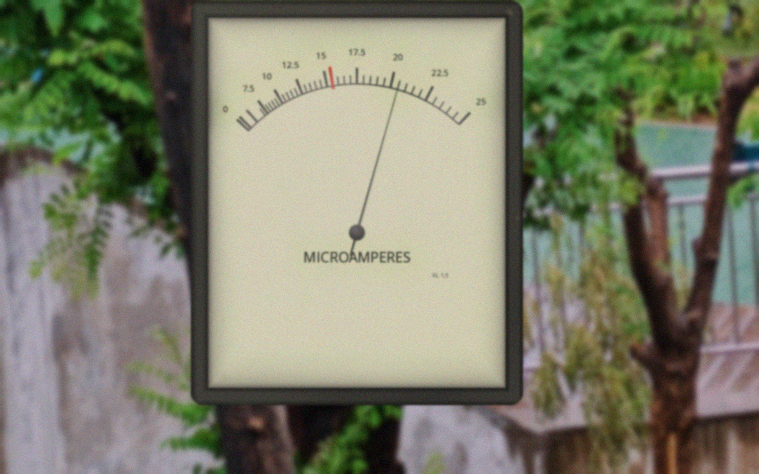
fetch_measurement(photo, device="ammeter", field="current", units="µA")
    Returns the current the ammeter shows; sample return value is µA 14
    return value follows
µA 20.5
